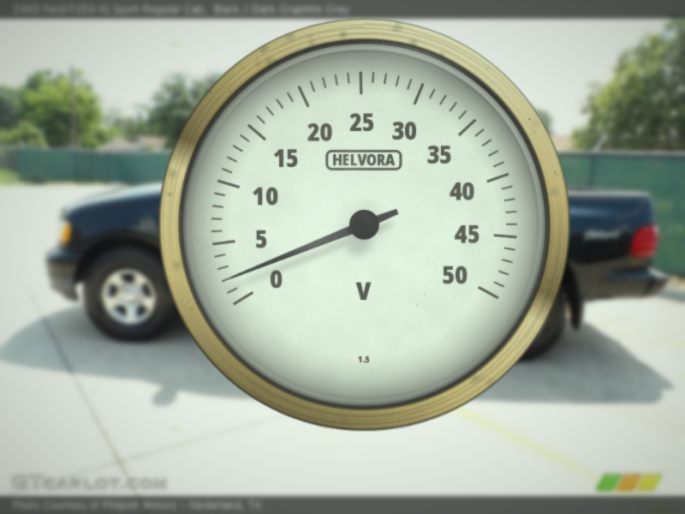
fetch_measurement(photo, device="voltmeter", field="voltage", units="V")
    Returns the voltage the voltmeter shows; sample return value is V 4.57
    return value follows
V 2
